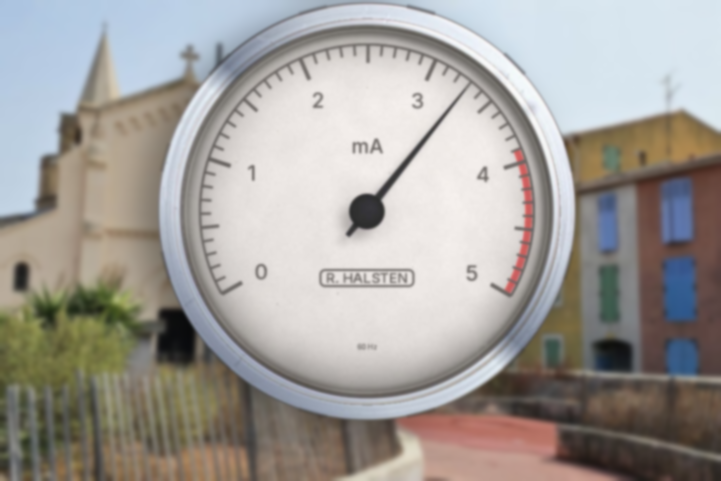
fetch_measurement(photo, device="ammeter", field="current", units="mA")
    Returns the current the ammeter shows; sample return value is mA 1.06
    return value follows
mA 3.3
